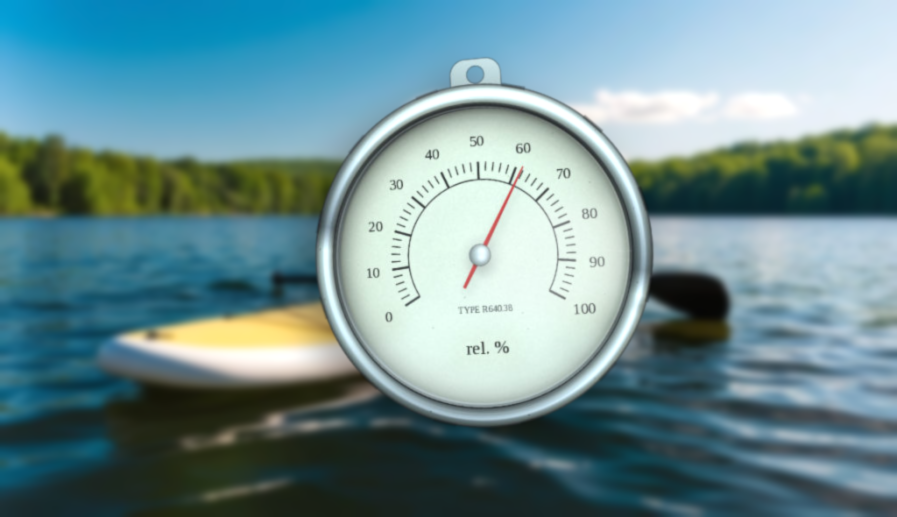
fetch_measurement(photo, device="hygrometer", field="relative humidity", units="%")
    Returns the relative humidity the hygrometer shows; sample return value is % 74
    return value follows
% 62
